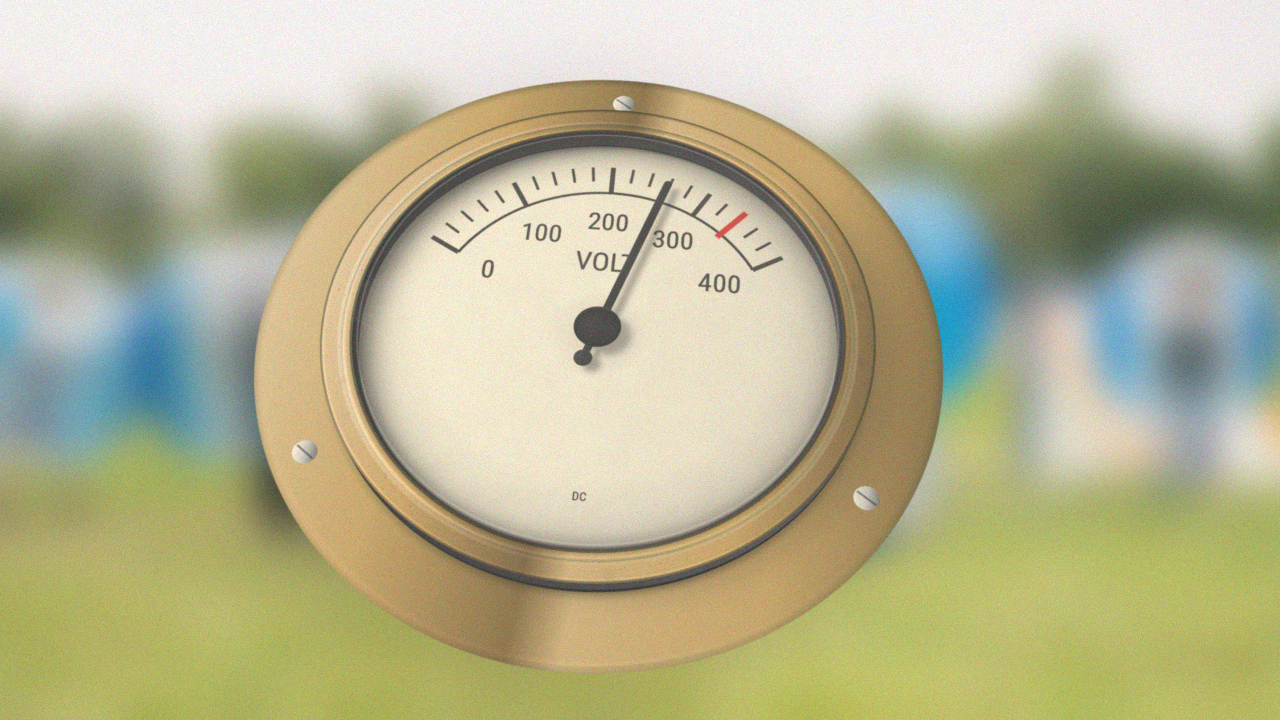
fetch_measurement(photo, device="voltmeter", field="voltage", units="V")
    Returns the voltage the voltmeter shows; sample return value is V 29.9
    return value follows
V 260
